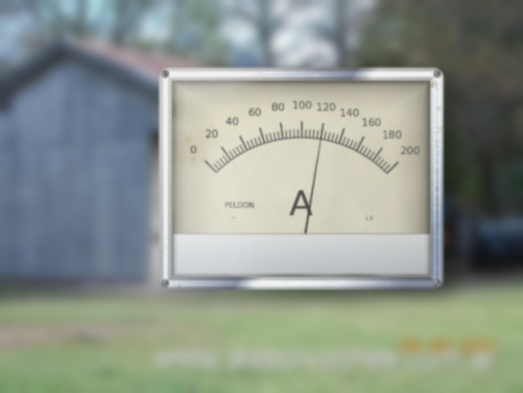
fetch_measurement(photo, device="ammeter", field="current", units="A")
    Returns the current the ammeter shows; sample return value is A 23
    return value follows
A 120
